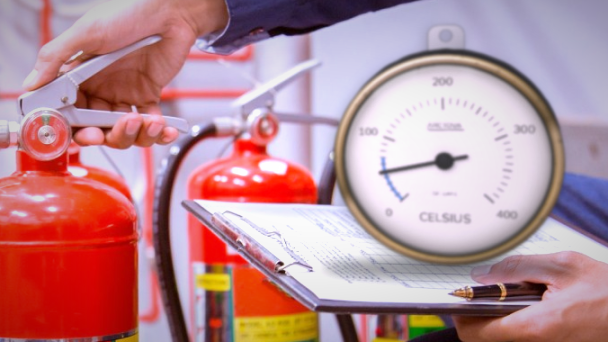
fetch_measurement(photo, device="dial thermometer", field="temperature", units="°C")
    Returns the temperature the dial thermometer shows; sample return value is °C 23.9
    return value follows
°C 50
